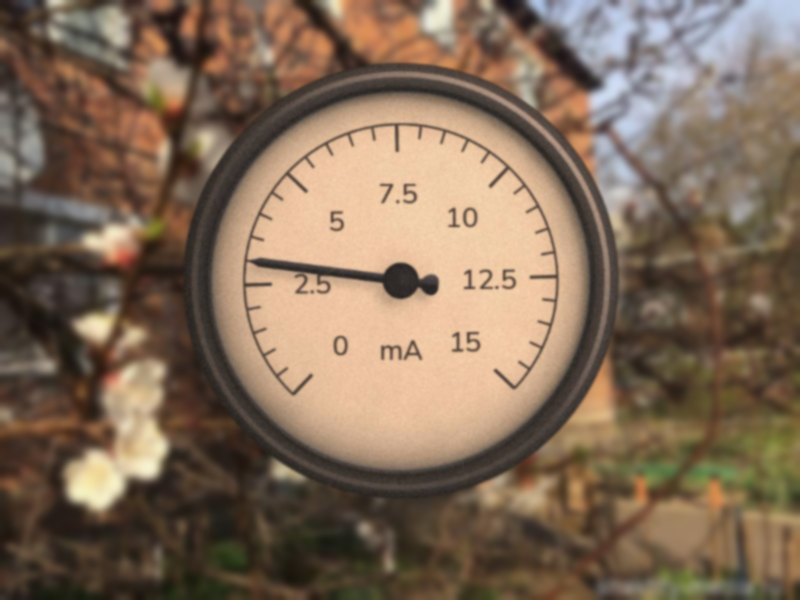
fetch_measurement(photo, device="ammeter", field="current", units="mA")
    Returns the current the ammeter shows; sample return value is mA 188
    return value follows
mA 3
